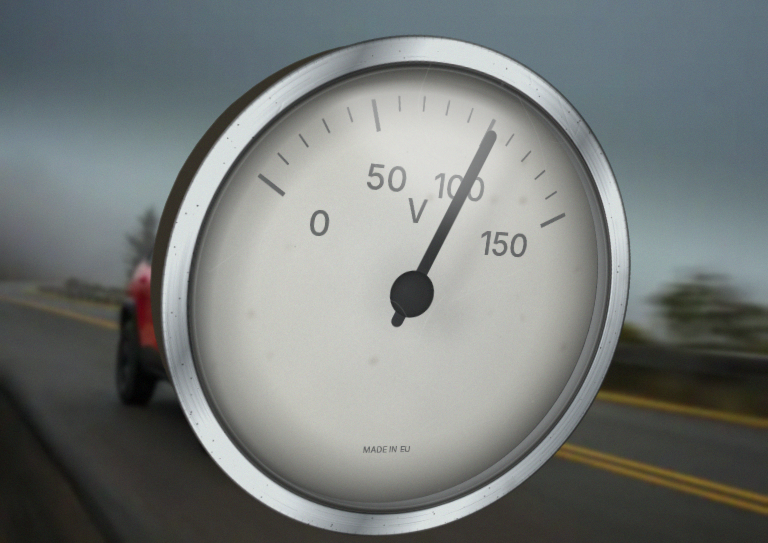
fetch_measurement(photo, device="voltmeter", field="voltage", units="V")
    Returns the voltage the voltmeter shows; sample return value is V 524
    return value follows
V 100
